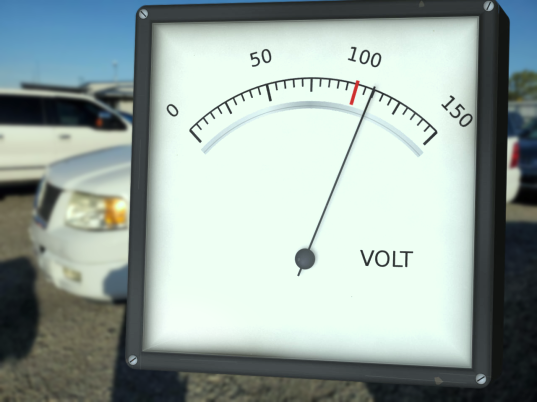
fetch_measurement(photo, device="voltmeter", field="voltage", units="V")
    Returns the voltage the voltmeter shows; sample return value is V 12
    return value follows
V 110
